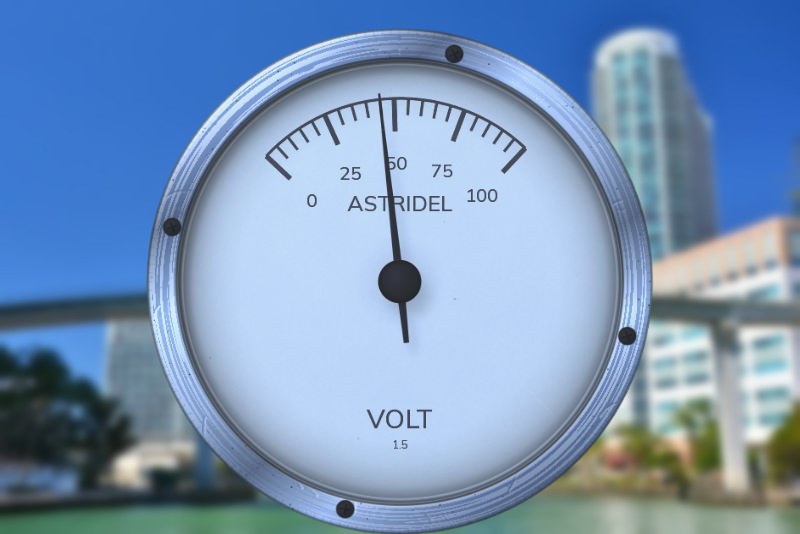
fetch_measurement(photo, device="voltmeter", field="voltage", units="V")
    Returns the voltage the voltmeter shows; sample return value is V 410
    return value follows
V 45
